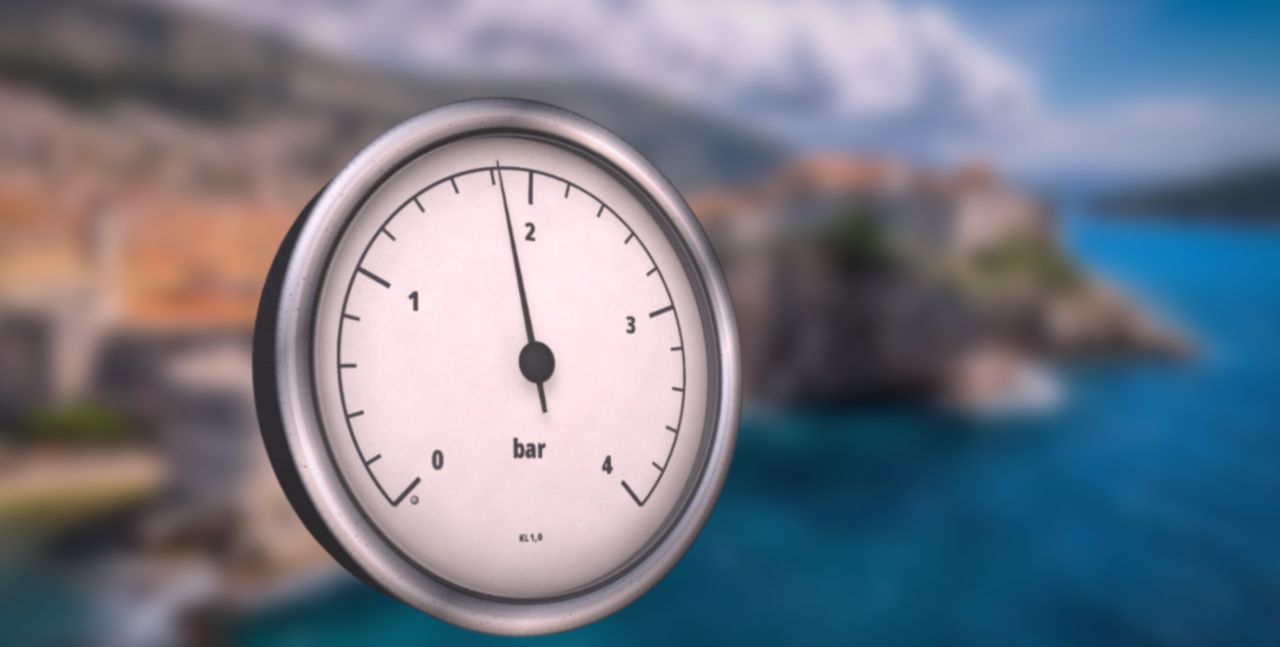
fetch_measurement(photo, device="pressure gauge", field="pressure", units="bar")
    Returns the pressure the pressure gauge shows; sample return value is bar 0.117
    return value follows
bar 1.8
